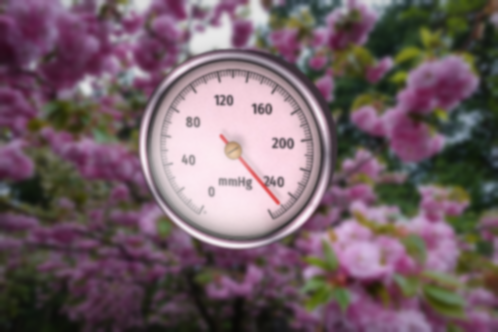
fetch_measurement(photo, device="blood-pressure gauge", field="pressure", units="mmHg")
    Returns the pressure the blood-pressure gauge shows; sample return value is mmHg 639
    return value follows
mmHg 250
